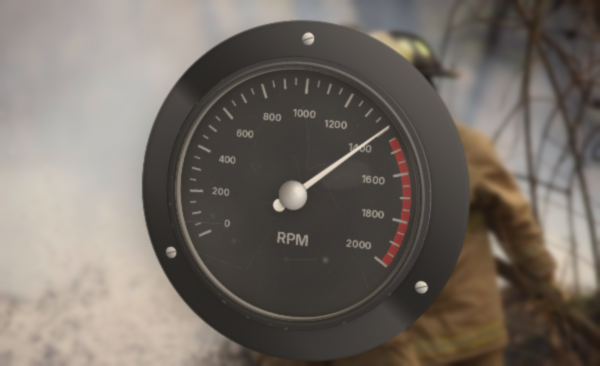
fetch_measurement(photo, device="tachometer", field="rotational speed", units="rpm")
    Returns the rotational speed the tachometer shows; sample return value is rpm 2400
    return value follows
rpm 1400
